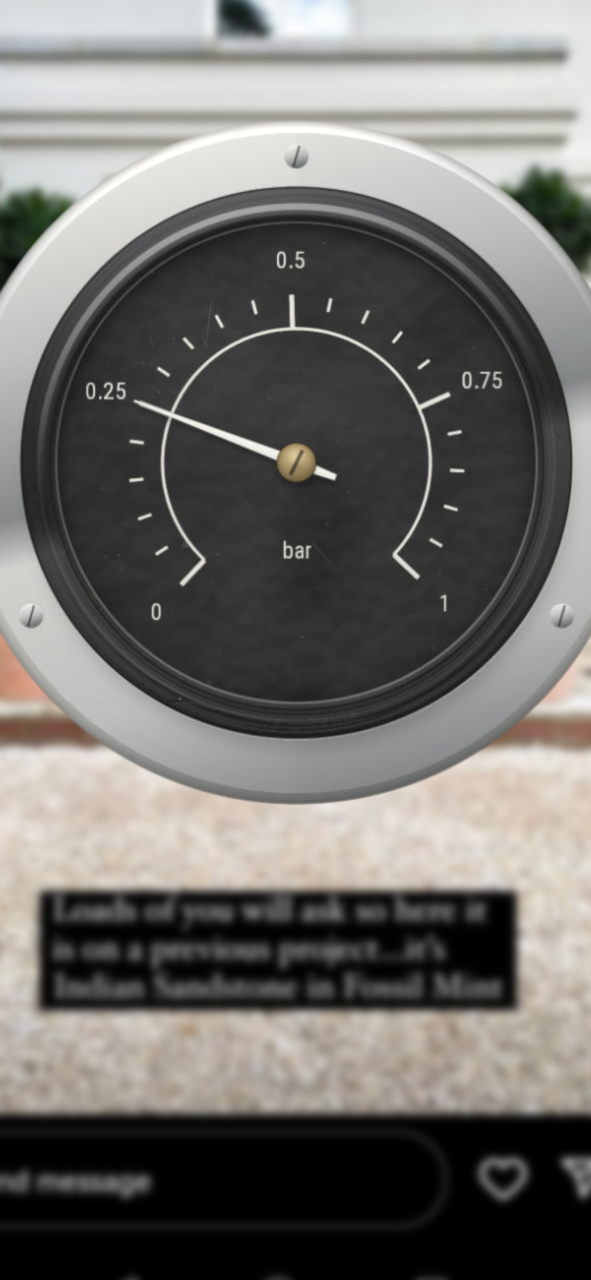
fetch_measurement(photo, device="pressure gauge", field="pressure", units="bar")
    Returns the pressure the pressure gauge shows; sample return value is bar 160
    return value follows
bar 0.25
